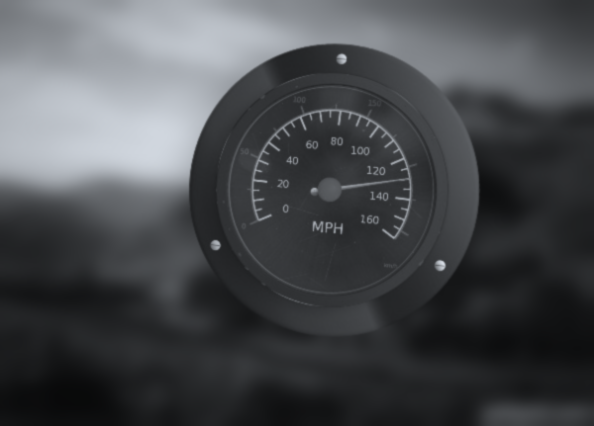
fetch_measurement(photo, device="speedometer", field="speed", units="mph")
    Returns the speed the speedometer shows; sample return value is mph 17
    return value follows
mph 130
